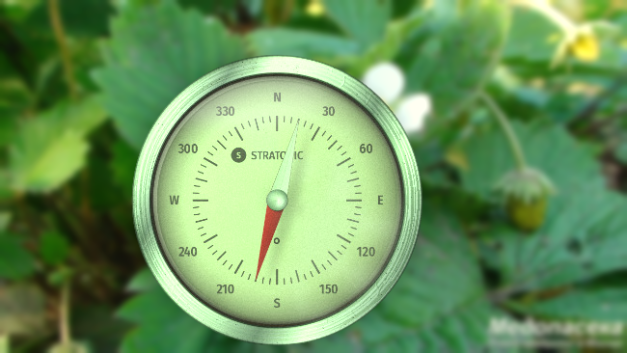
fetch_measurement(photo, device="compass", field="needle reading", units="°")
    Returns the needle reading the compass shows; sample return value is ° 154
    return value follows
° 195
